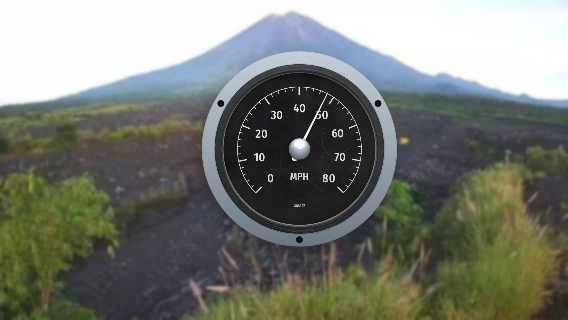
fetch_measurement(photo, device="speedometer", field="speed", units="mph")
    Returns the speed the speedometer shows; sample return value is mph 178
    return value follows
mph 48
